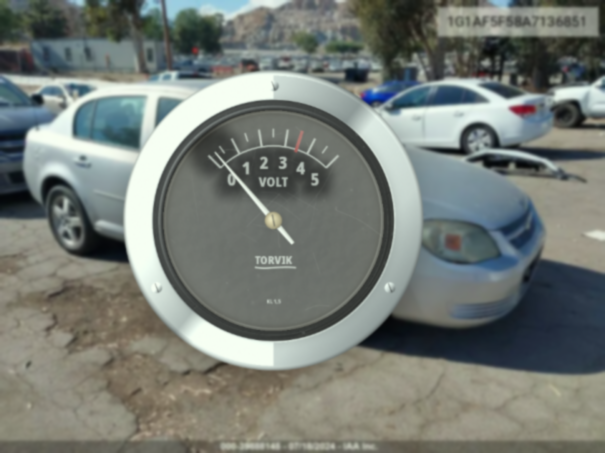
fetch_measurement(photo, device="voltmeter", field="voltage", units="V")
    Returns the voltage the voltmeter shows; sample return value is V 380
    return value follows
V 0.25
